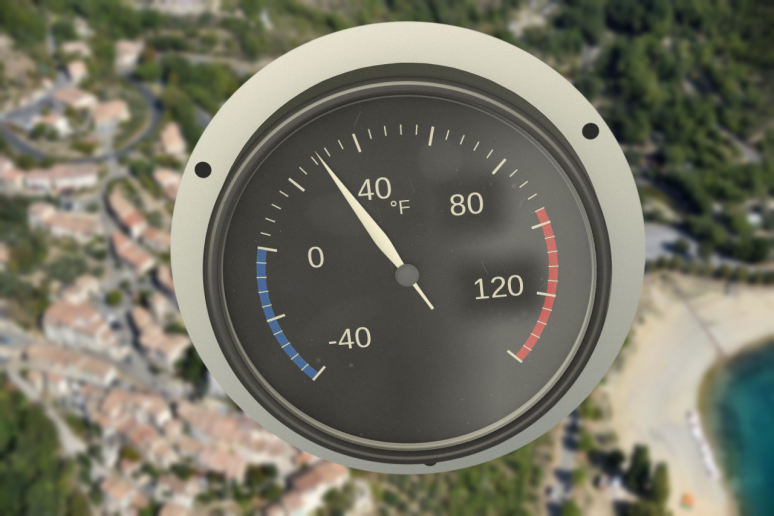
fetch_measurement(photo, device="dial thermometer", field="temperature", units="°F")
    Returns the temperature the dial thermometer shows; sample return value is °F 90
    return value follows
°F 30
